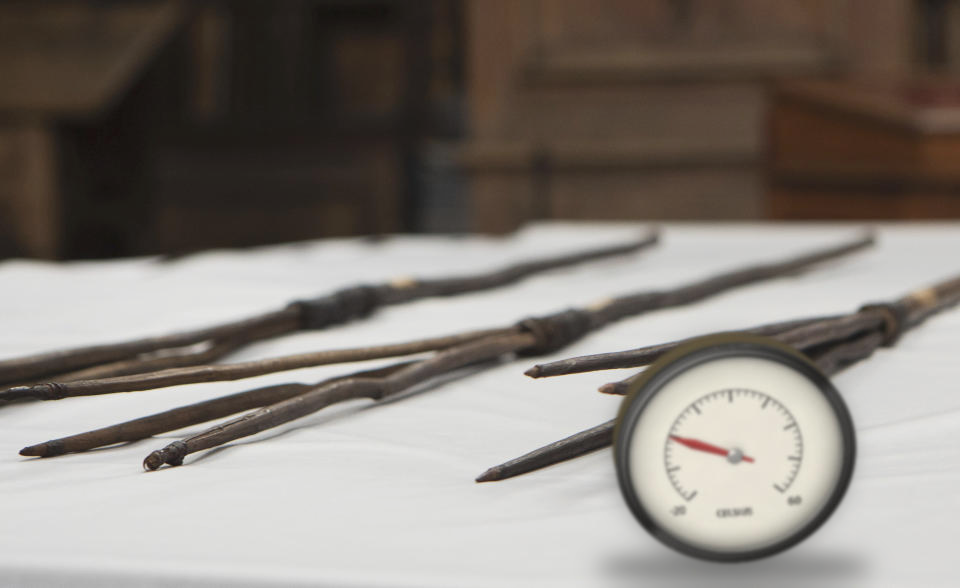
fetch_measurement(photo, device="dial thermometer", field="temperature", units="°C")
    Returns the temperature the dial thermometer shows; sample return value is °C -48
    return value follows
°C 0
